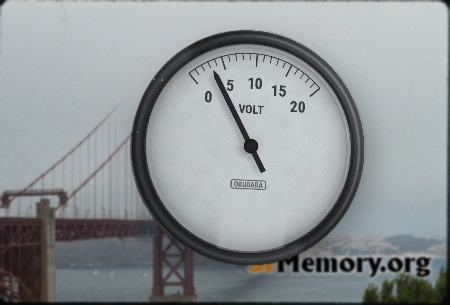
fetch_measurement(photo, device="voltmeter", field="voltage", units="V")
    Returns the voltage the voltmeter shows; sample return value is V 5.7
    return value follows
V 3
